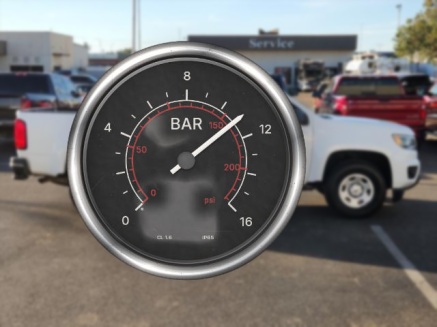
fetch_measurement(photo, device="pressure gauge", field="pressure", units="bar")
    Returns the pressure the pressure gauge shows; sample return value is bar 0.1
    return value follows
bar 11
